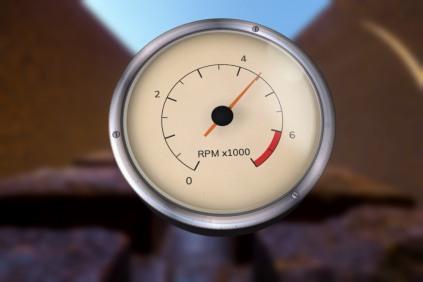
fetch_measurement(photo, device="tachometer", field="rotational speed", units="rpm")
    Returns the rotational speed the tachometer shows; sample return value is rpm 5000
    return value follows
rpm 4500
